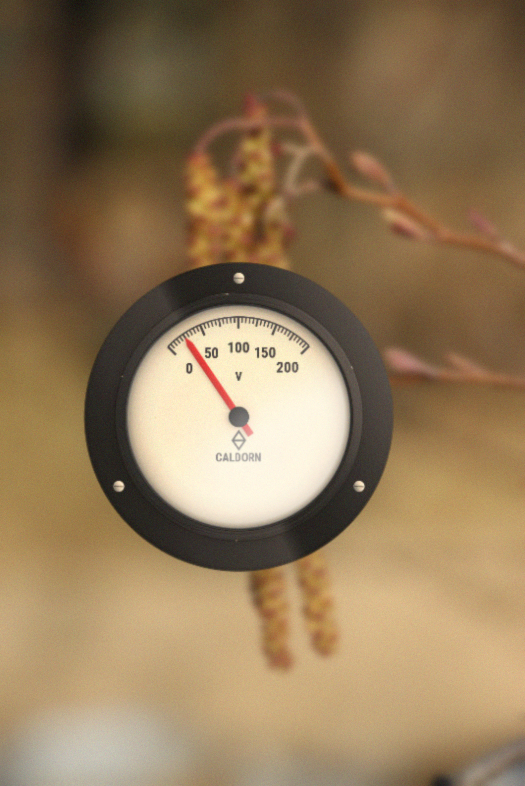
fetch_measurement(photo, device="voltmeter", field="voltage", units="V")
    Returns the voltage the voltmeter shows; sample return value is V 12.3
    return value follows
V 25
